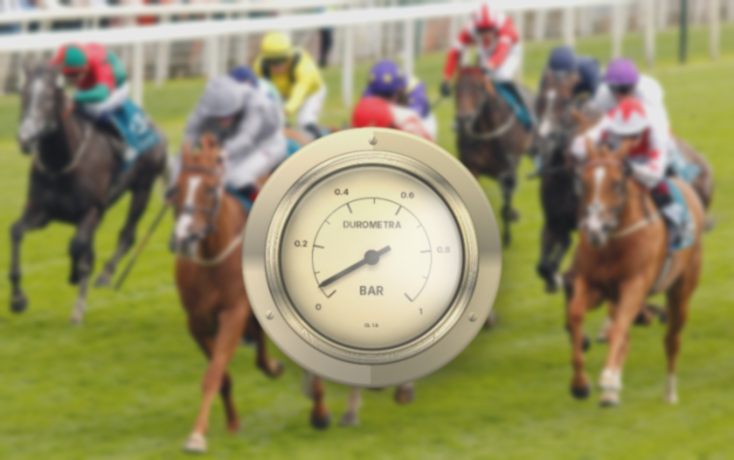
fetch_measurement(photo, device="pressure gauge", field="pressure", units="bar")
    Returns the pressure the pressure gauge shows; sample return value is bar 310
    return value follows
bar 0.05
